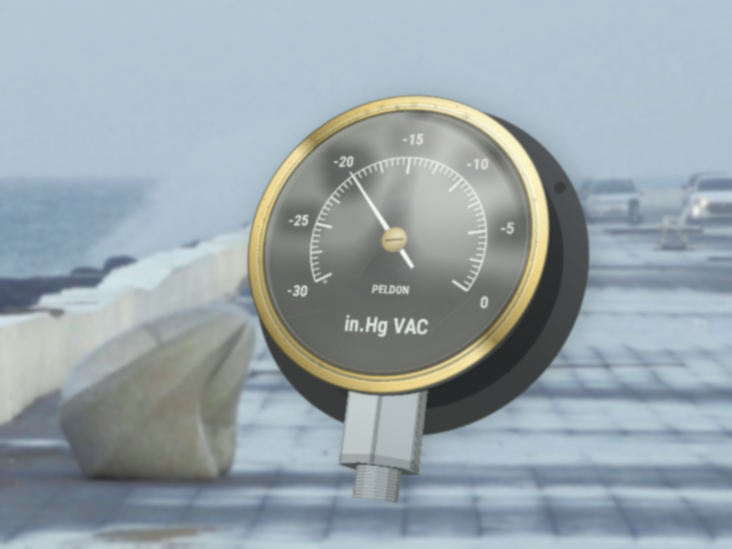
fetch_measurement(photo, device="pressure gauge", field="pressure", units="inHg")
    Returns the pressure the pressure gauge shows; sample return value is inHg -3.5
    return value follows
inHg -20
